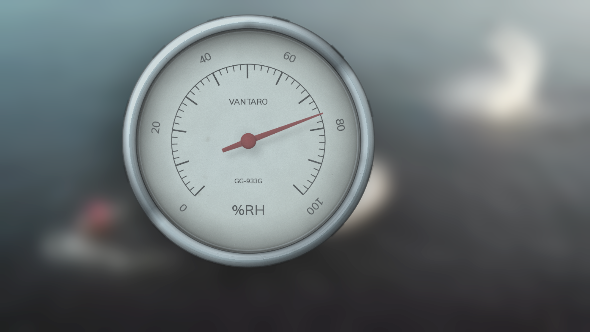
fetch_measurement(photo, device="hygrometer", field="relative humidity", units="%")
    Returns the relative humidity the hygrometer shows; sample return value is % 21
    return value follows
% 76
